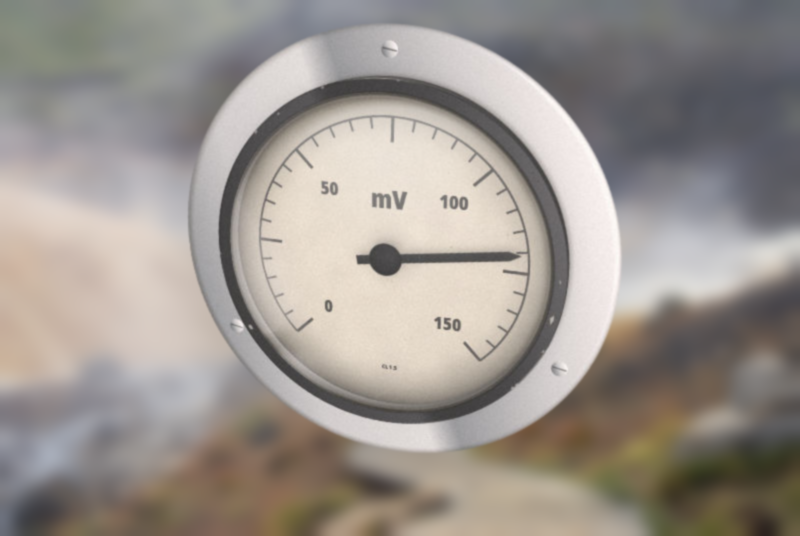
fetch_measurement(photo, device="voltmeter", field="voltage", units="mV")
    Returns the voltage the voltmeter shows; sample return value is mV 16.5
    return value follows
mV 120
